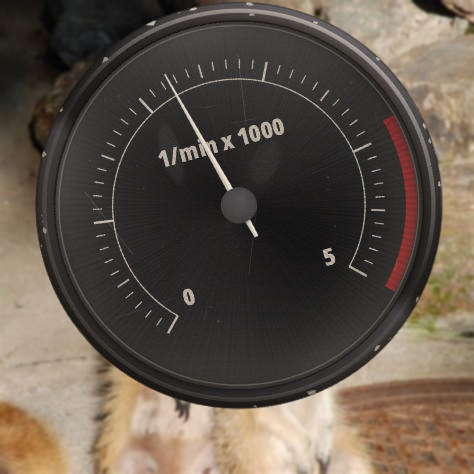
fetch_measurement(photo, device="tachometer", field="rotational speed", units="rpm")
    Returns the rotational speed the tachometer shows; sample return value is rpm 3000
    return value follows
rpm 2250
